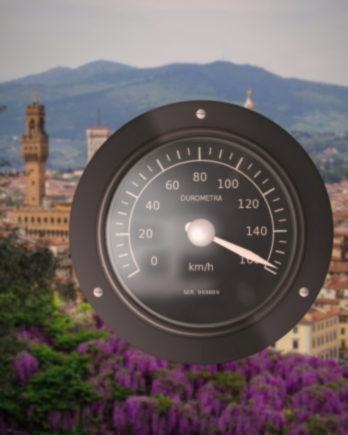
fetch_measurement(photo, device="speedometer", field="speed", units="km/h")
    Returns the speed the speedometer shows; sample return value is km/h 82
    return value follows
km/h 157.5
